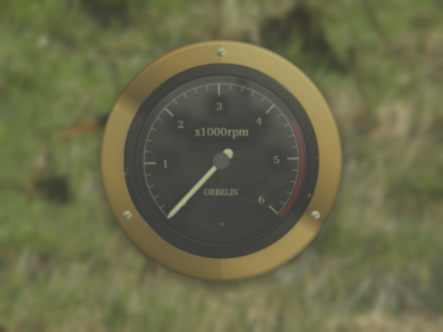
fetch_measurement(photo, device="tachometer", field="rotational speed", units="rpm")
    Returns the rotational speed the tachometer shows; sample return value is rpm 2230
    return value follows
rpm 0
